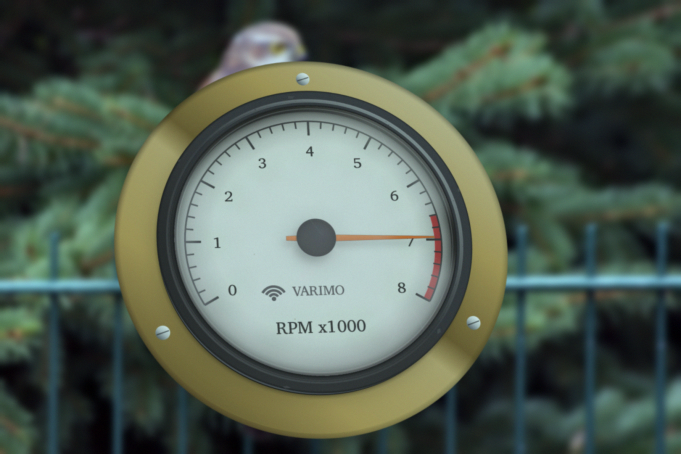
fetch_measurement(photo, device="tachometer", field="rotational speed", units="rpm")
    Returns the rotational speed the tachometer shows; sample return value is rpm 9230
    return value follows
rpm 7000
